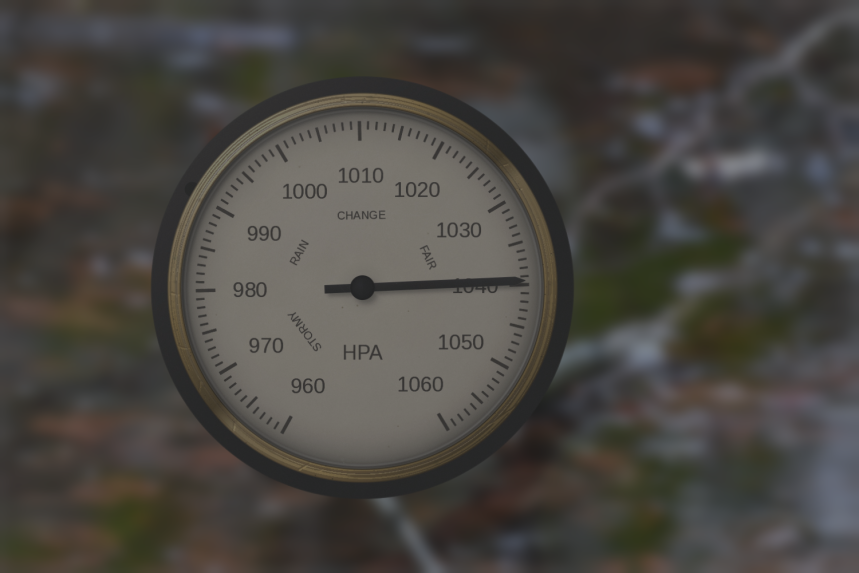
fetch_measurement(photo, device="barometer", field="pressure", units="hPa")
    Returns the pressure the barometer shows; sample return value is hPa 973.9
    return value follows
hPa 1039.5
